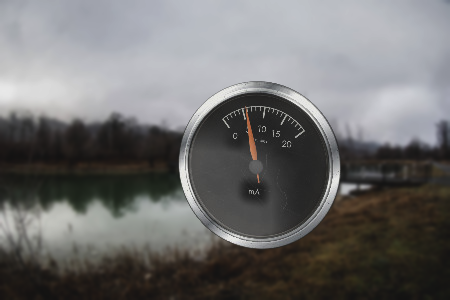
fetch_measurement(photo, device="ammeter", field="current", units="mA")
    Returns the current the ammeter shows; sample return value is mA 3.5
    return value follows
mA 6
